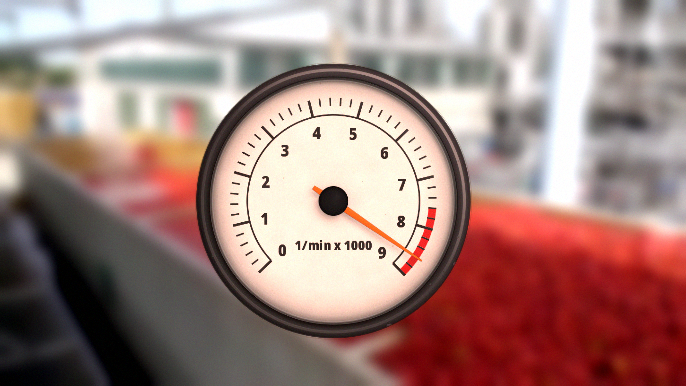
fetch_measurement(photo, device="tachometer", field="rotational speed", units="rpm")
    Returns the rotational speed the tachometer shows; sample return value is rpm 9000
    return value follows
rpm 8600
